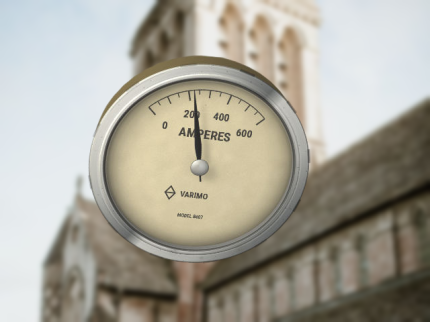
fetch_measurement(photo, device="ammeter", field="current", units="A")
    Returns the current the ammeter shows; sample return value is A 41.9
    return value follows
A 225
